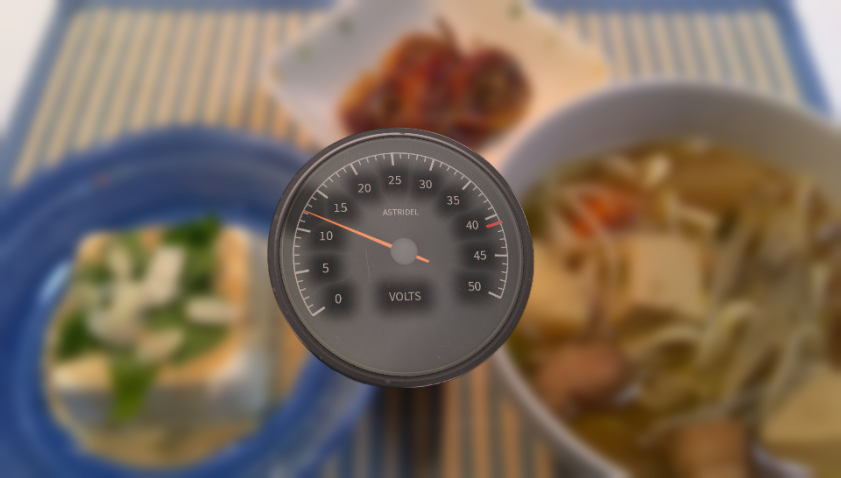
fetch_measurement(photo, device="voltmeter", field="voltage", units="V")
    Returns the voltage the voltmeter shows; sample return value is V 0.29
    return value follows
V 12
